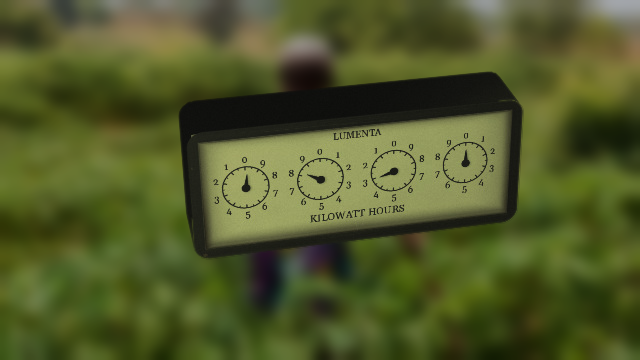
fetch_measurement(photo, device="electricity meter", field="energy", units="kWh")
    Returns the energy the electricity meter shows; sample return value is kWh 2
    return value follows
kWh 9830
